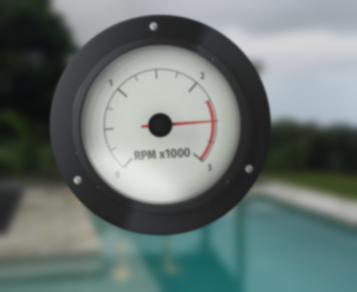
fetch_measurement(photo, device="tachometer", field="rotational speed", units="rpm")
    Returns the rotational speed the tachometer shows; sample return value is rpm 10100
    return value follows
rpm 2500
